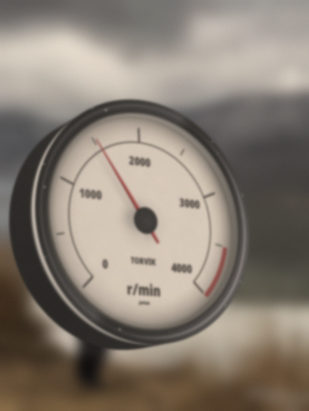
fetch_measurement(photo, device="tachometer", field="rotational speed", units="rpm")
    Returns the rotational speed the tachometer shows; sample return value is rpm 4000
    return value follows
rpm 1500
